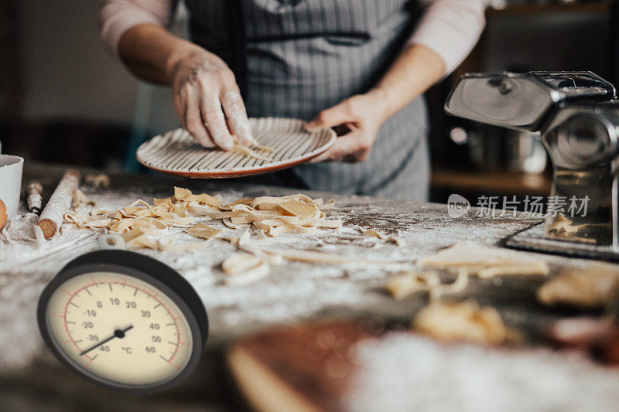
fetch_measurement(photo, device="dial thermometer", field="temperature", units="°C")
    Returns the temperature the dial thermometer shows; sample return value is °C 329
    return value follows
°C -35
